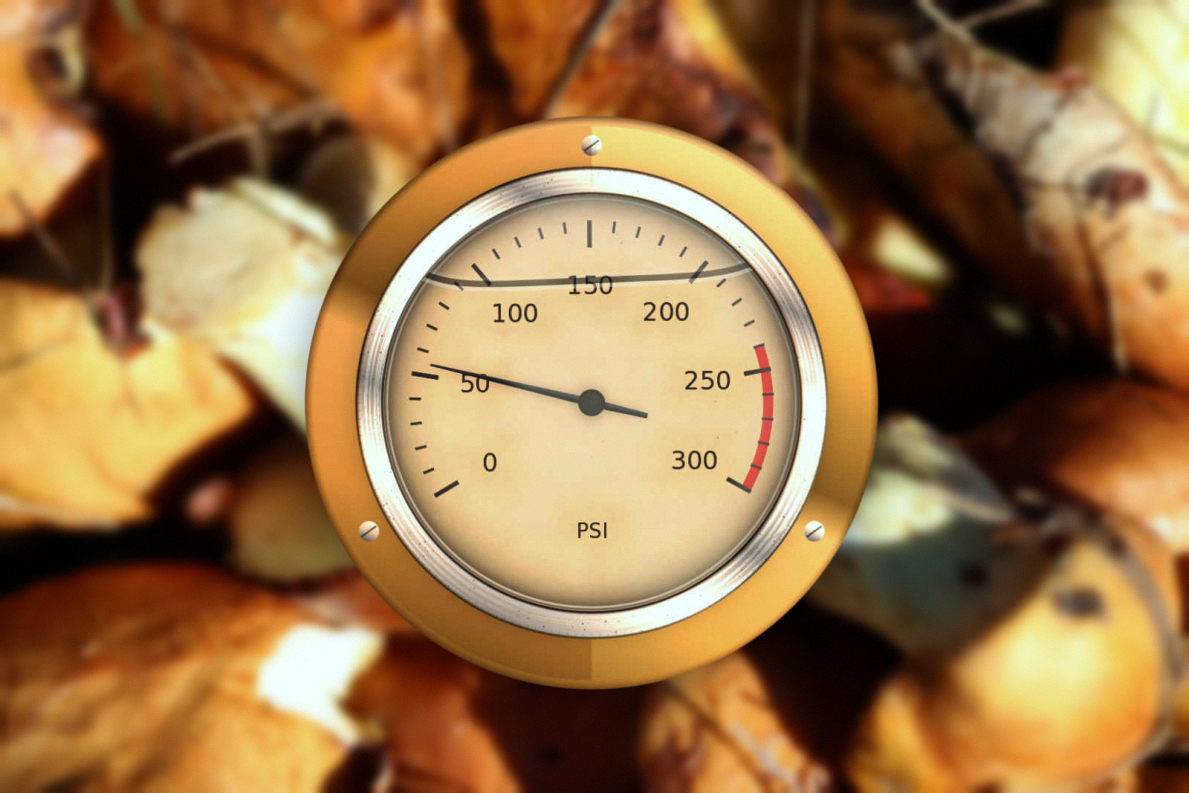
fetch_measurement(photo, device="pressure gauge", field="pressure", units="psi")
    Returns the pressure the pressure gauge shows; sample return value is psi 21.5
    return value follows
psi 55
